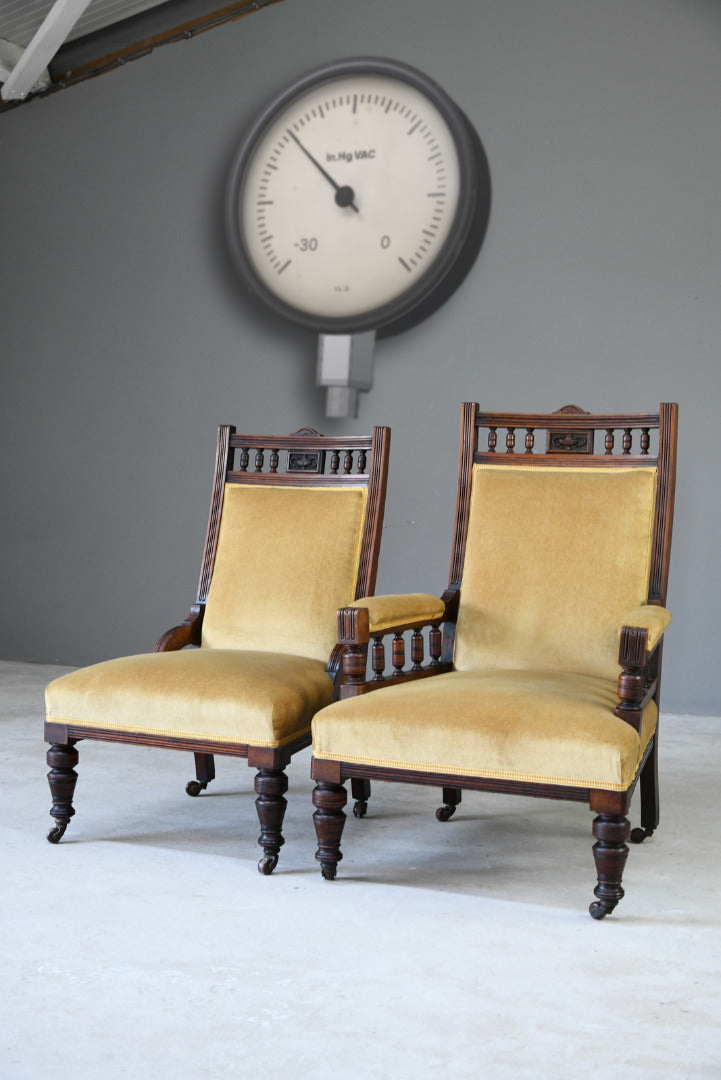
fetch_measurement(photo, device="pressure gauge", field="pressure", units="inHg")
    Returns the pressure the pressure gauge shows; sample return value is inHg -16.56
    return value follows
inHg -20
